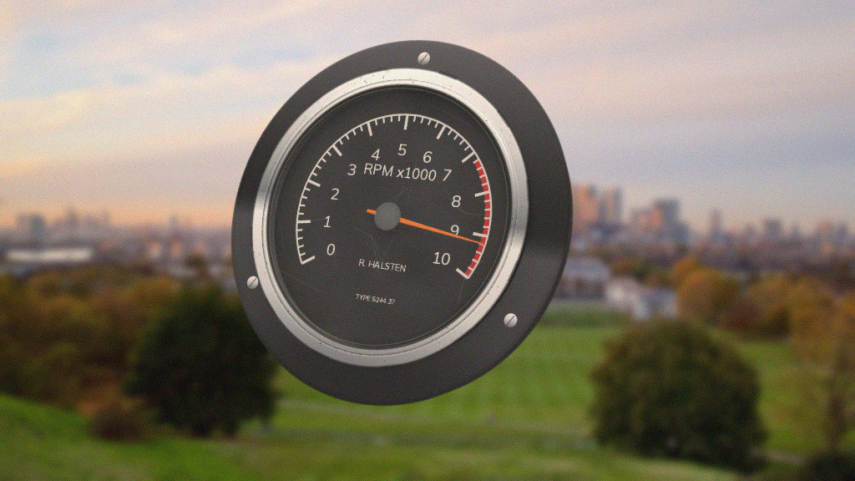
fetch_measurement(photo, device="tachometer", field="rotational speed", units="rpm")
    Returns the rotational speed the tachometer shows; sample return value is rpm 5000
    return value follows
rpm 9200
